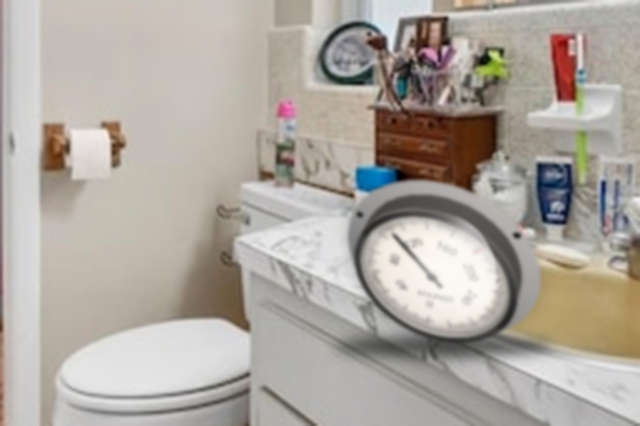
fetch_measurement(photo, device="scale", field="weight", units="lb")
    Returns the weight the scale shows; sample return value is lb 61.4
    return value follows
lb 110
